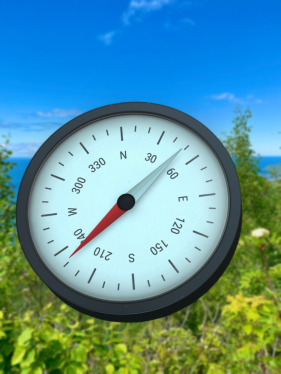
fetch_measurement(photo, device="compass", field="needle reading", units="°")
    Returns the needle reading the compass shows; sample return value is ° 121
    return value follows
° 230
